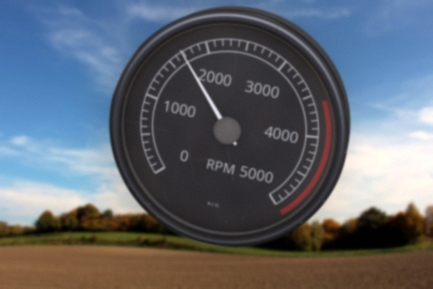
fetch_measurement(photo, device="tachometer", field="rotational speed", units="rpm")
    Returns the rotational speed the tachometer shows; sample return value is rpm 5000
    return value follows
rpm 1700
